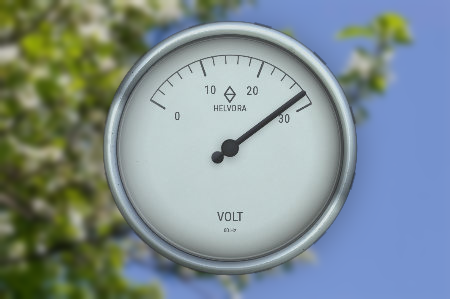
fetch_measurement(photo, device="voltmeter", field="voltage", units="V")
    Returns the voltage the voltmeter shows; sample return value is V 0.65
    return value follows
V 28
